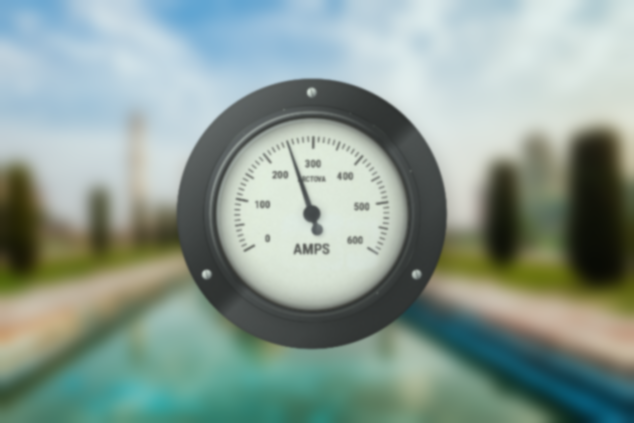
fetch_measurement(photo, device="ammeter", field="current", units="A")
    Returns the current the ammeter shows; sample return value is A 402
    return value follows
A 250
